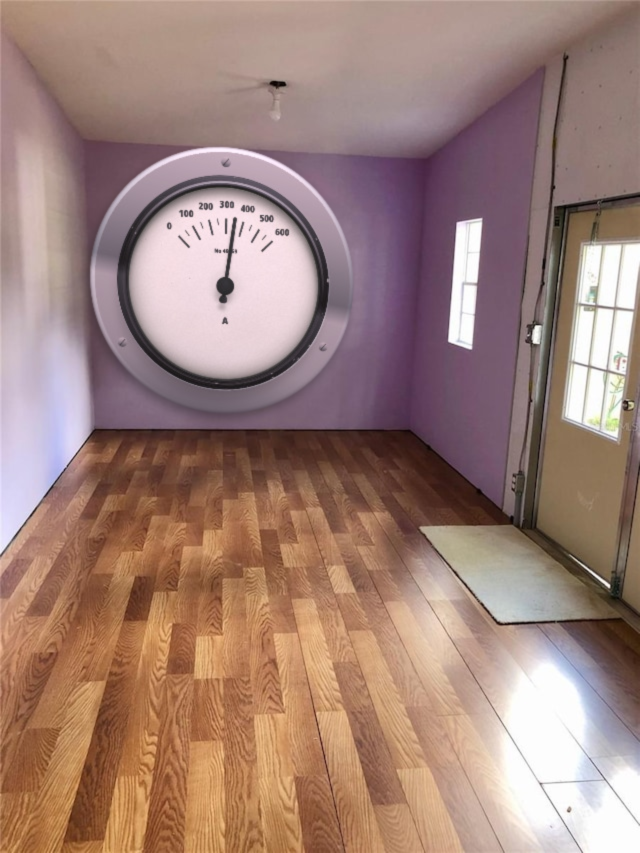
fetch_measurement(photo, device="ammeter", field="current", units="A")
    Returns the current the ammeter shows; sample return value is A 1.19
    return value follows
A 350
